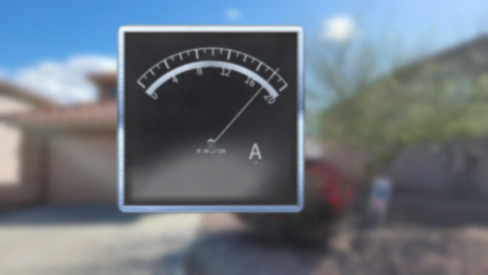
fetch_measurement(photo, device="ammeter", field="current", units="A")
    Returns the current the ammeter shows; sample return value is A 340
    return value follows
A 18
